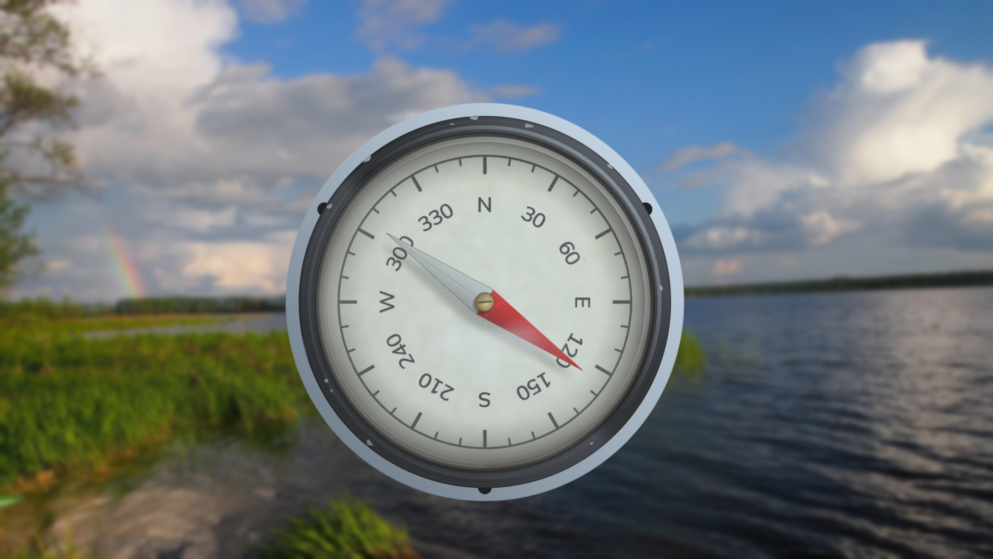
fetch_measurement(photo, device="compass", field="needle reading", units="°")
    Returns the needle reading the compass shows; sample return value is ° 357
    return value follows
° 125
